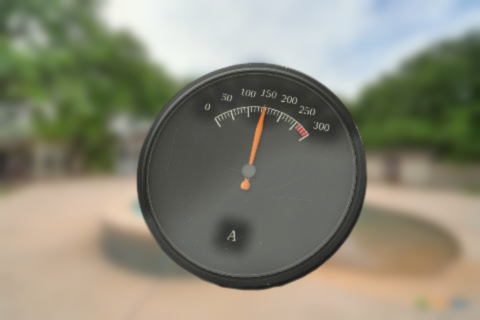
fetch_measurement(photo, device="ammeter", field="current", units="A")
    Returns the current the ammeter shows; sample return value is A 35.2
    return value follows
A 150
